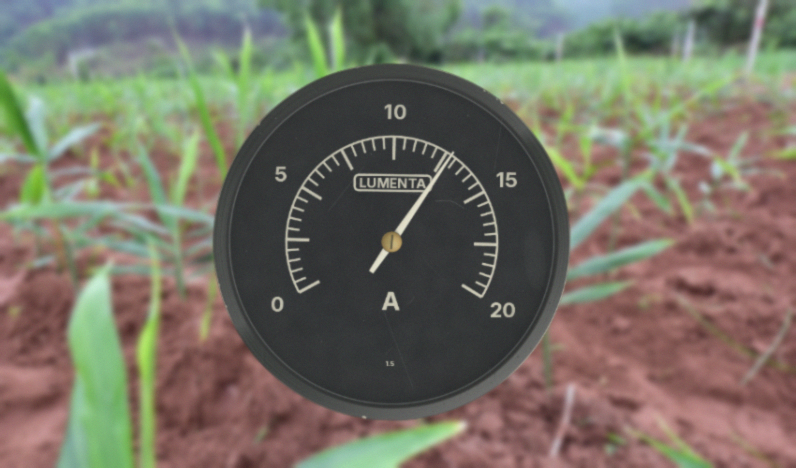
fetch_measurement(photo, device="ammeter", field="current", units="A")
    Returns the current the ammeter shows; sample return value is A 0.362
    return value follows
A 12.75
